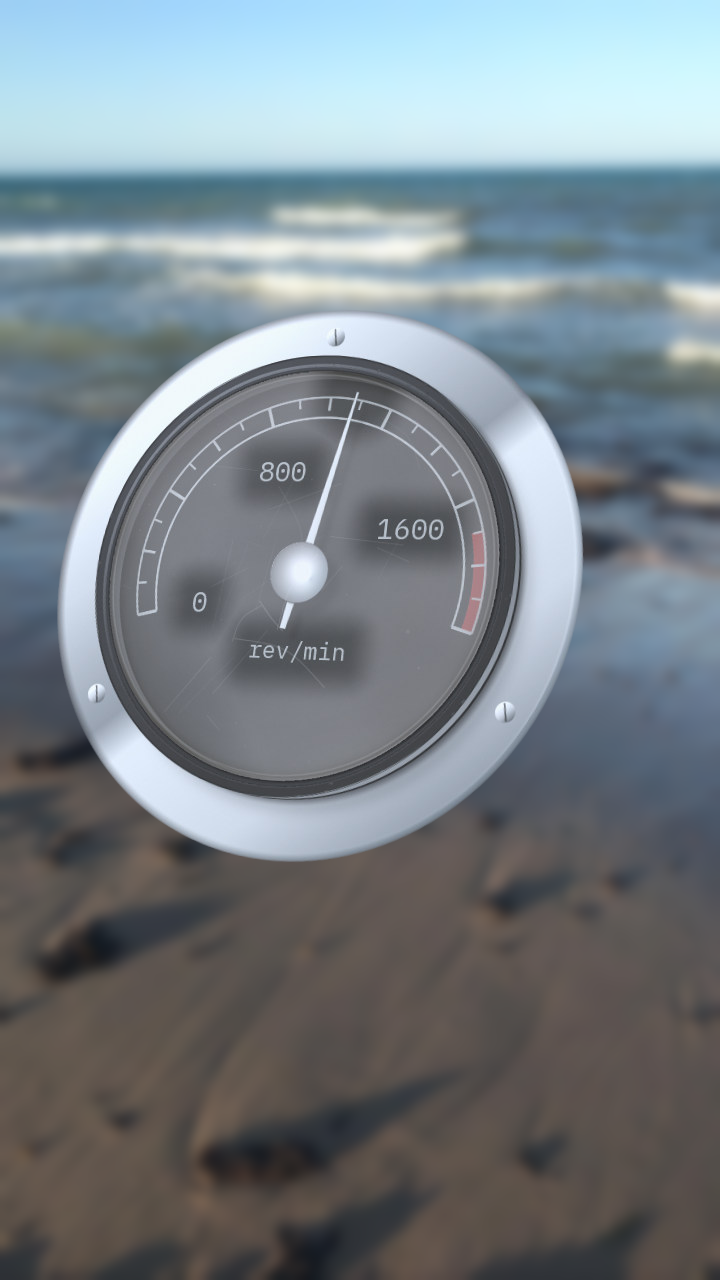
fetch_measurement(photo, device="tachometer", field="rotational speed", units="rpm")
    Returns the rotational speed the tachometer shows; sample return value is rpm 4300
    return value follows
rpm 1100
